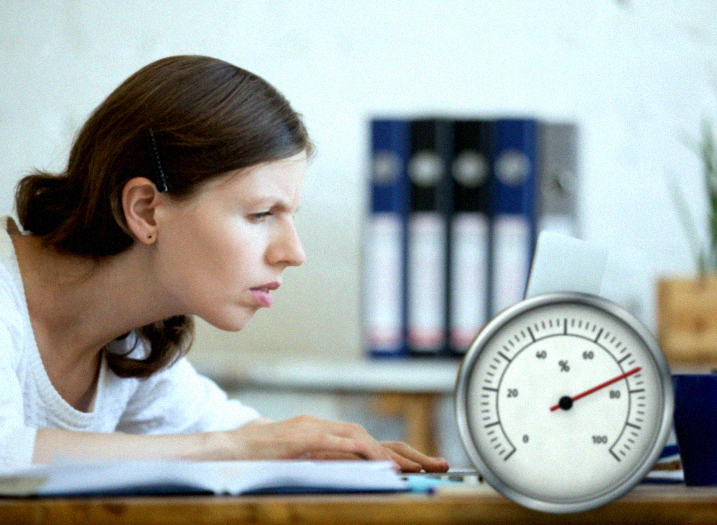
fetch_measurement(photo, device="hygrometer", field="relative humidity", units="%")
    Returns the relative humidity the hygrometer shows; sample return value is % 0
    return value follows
% 74
